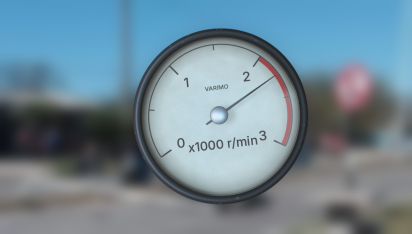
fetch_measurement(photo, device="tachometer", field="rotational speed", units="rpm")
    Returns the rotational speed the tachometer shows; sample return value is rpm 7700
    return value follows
rpm 2250
